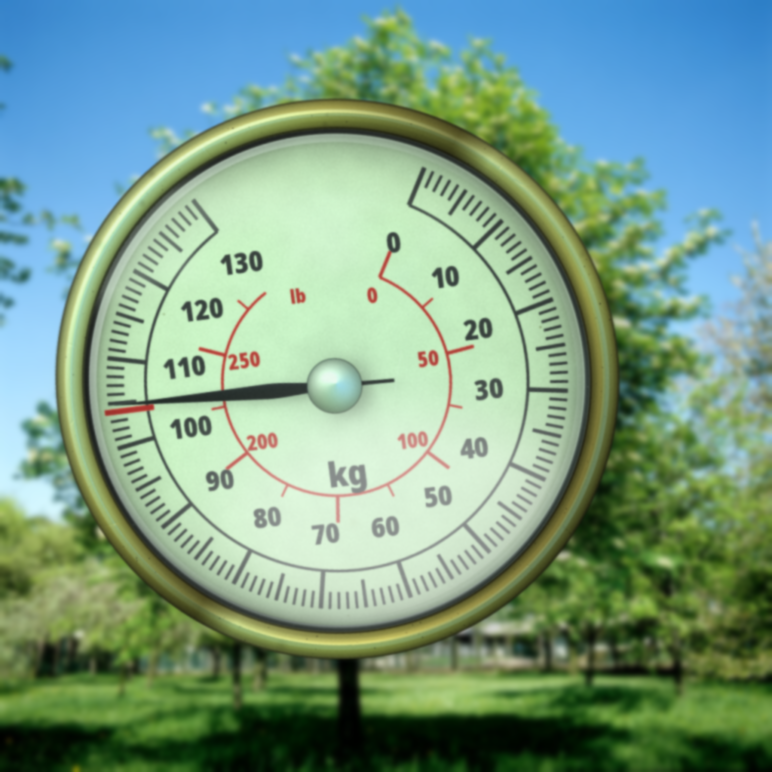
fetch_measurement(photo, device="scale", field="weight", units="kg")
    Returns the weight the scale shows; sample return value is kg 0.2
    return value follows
kg 105
